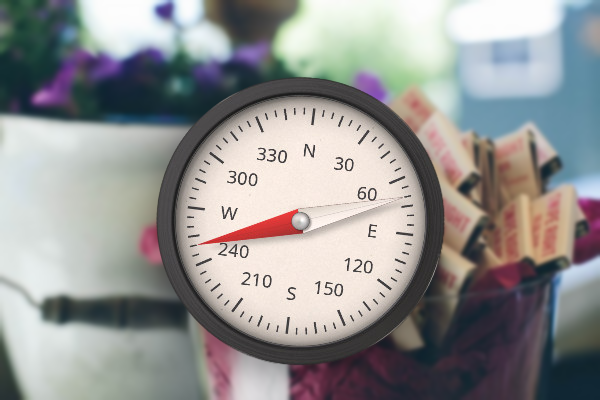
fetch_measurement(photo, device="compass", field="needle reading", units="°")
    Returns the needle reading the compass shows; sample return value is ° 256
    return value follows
° 250
